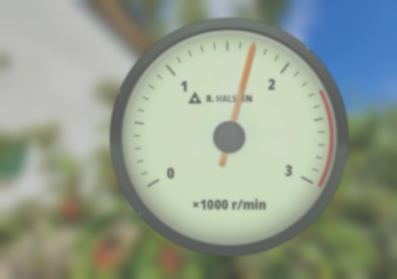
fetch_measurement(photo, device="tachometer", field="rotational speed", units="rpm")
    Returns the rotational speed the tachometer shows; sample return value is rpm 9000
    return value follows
rpm 1700
